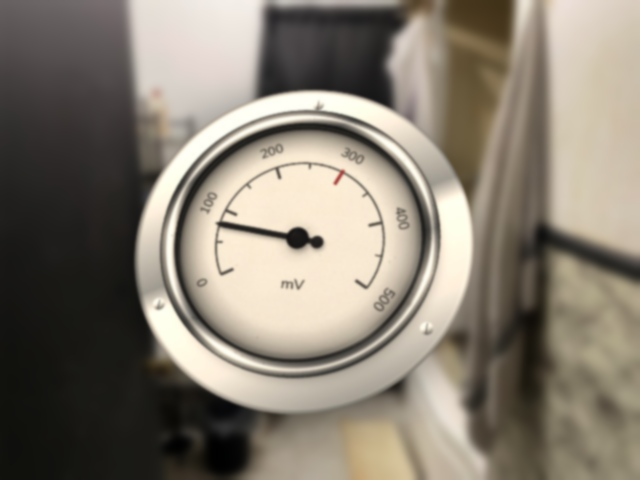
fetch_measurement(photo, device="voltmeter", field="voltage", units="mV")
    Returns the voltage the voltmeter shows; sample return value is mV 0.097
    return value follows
mV 75
